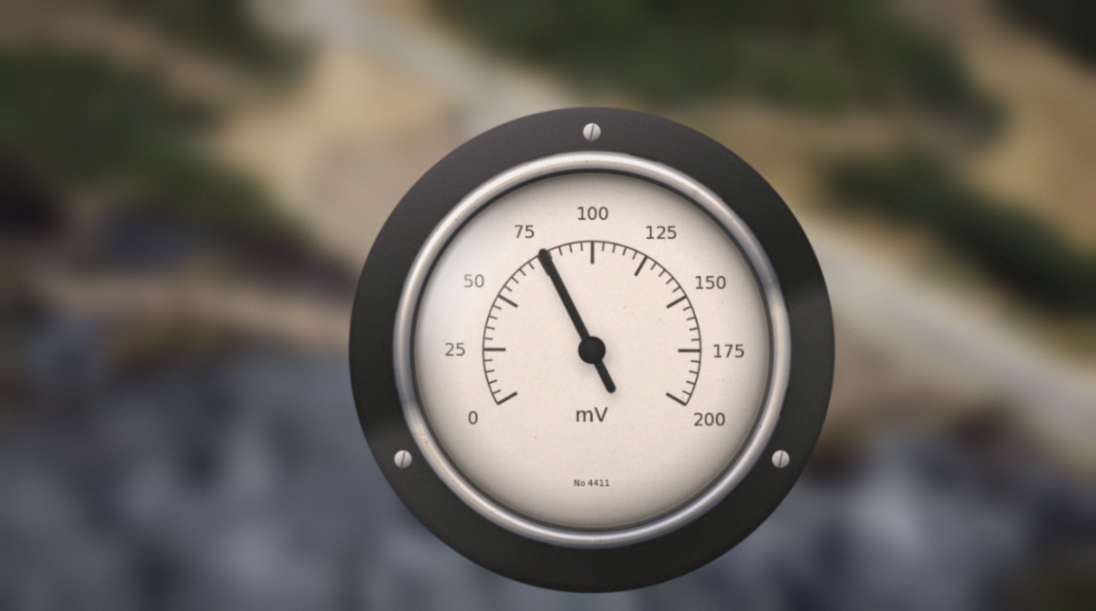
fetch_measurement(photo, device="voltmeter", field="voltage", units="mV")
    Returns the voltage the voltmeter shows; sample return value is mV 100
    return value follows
mV 77.5
